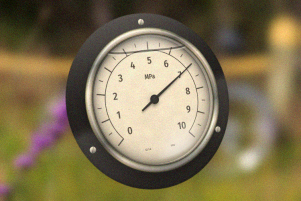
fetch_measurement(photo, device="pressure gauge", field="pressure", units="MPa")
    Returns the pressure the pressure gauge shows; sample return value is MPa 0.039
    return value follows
MPa 7
